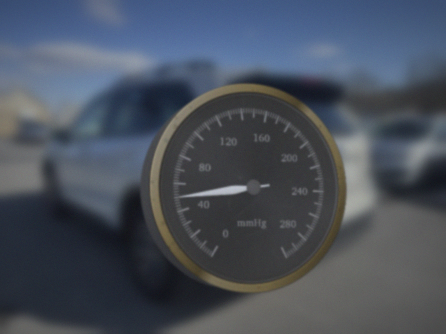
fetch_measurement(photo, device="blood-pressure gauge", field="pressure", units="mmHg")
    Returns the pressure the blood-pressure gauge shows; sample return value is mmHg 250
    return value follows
mmHg 50
